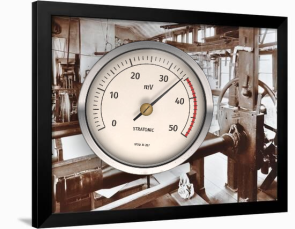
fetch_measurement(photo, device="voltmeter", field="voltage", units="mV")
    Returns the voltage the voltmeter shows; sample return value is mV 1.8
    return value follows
mV 34
